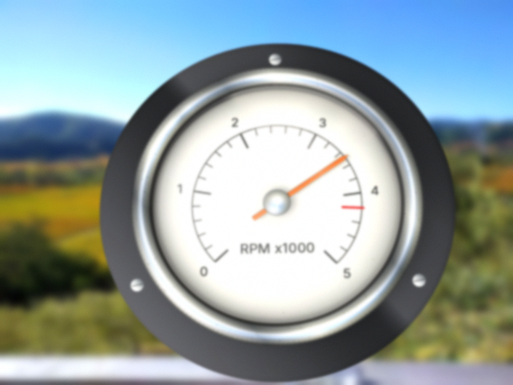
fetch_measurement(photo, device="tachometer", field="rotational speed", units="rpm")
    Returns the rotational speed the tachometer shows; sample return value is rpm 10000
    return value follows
rpm 3500
